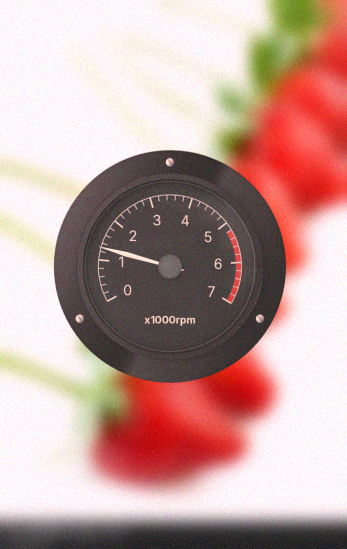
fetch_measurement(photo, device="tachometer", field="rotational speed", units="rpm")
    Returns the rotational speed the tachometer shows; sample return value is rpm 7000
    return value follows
rpm 1300
